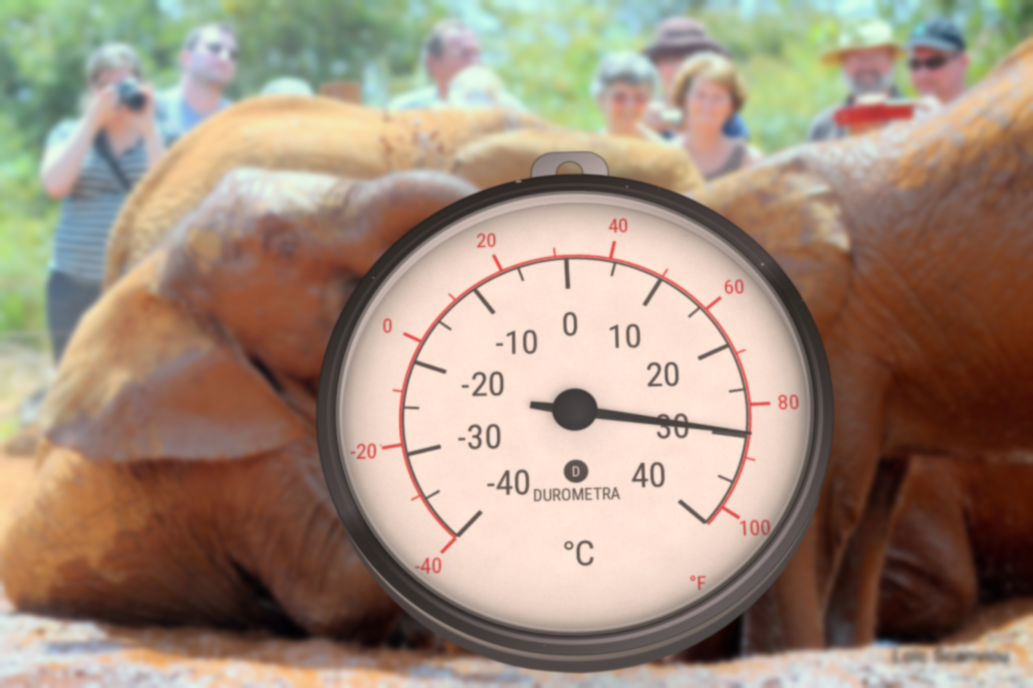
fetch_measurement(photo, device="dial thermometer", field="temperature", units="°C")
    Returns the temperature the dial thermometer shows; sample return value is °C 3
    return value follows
°C 30
